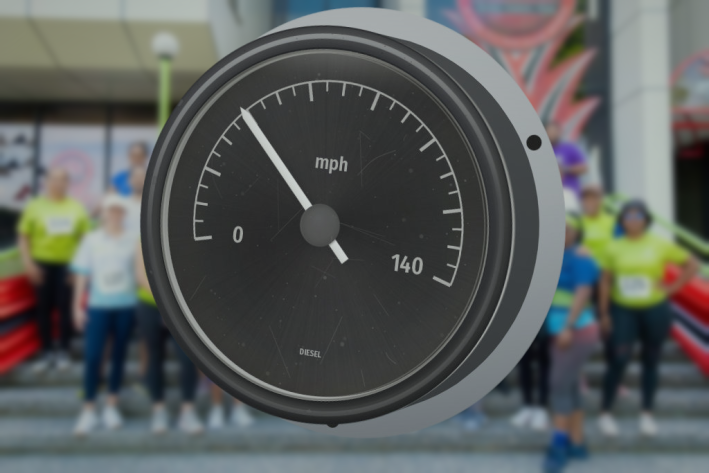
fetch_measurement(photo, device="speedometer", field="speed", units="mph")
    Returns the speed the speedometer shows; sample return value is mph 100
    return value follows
mph 40
